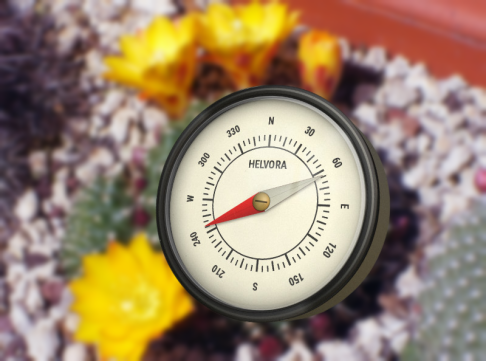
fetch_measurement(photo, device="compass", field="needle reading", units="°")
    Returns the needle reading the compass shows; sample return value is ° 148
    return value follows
° 245
